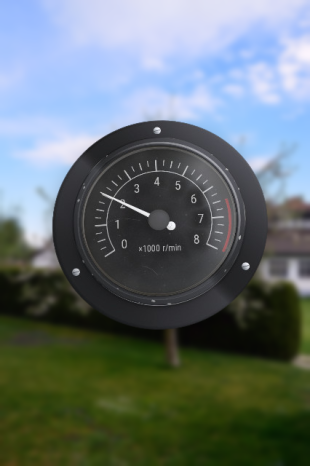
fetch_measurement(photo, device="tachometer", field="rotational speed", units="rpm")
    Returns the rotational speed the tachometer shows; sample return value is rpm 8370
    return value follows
rpm 2000
